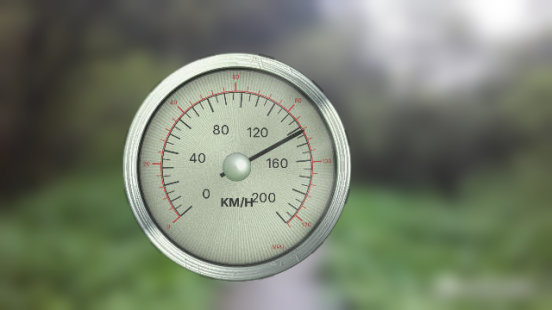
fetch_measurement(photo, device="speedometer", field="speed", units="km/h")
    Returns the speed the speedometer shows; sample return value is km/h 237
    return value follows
km/h 142.5
